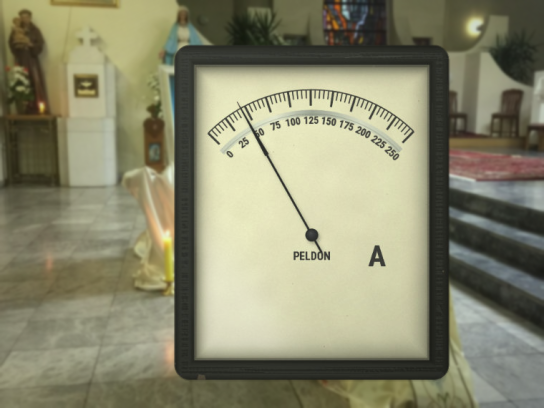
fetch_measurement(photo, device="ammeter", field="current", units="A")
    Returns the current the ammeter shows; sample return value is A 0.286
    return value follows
A 45
